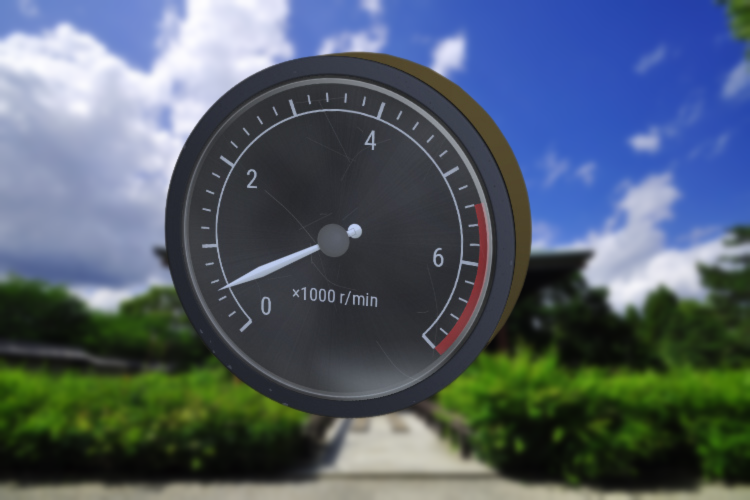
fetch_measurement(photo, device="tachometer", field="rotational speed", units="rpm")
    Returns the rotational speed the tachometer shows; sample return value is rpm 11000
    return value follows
rpm 500
